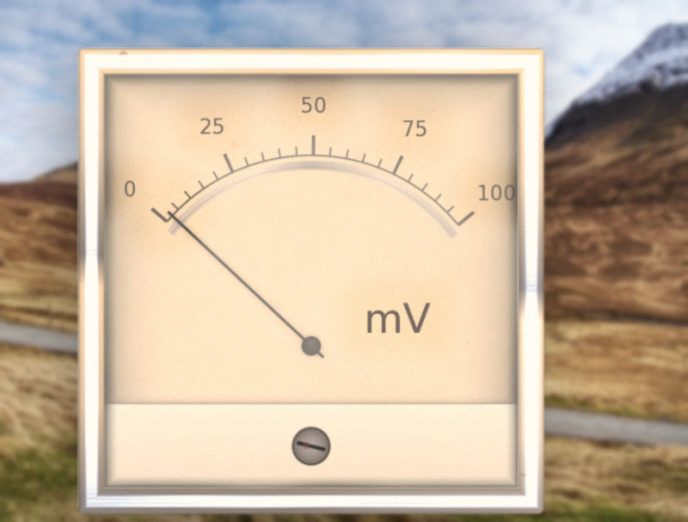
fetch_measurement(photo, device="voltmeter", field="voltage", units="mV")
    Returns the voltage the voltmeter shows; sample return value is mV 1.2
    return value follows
mV 2.5
